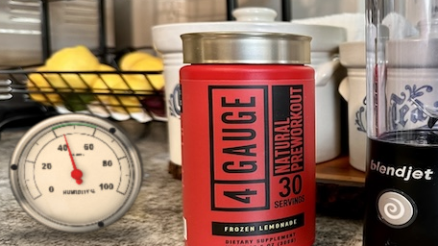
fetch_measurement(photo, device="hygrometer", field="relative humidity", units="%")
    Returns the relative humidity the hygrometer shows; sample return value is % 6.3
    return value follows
% 45
